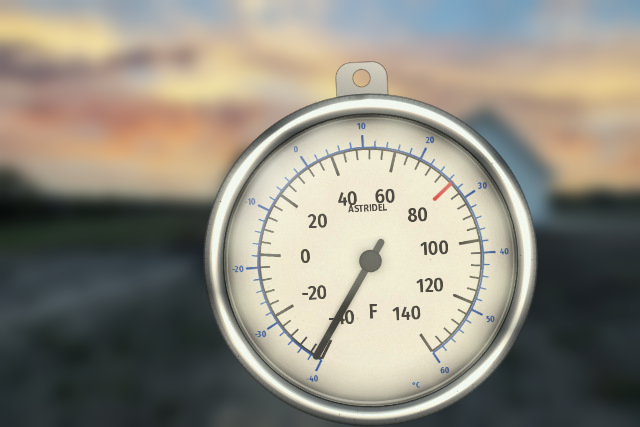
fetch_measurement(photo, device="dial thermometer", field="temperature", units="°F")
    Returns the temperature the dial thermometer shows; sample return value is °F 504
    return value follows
°F -38
